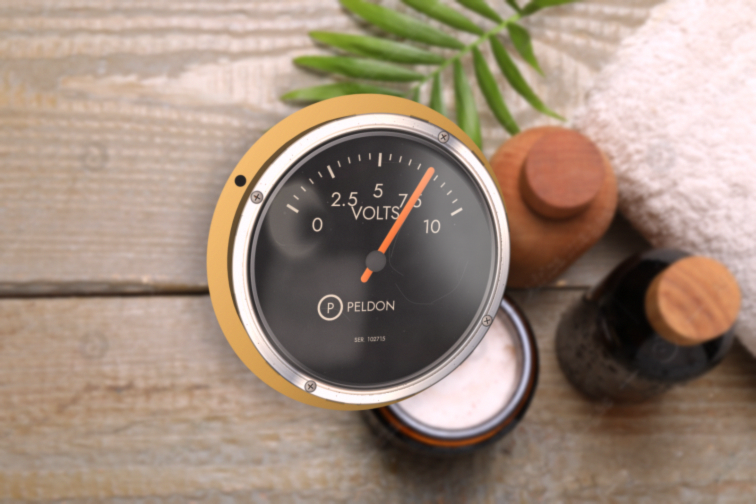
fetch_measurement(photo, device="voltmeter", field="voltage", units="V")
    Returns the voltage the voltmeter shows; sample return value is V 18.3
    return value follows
V 7.5
